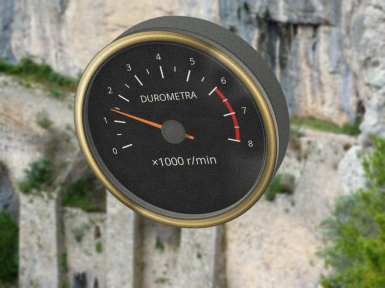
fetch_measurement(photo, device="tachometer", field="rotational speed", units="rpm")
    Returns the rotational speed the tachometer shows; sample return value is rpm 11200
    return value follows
rpm 1500
